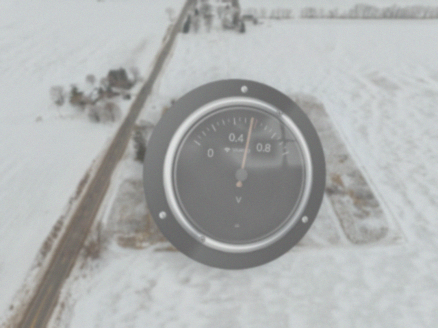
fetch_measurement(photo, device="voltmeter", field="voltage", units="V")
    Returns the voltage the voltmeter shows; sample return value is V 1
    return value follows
V 0.55
